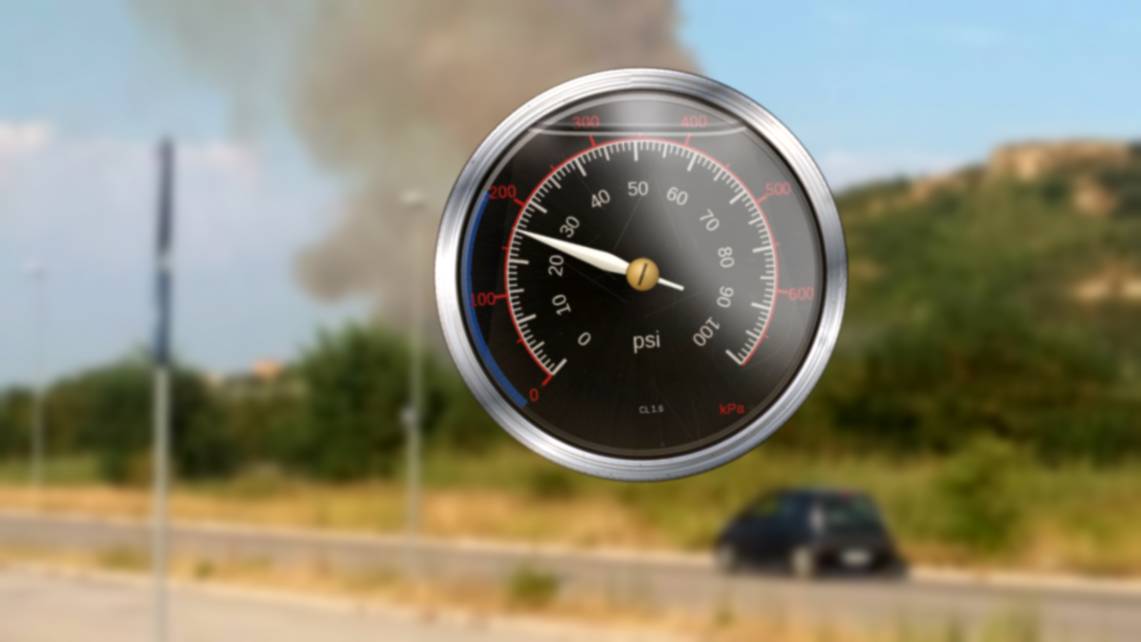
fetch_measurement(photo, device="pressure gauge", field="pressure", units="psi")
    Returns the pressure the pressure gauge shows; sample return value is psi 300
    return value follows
psi 25
